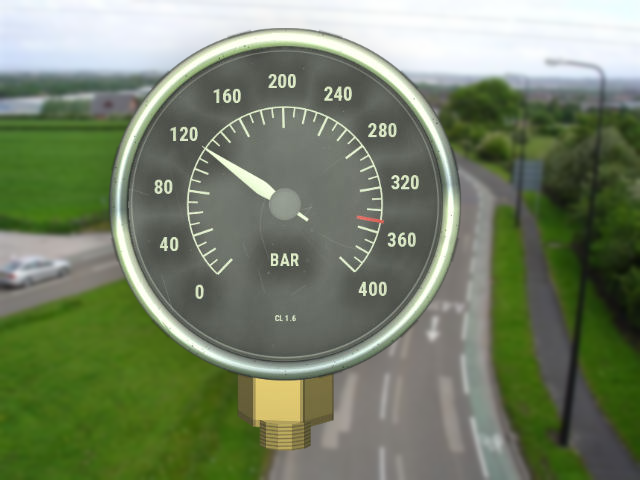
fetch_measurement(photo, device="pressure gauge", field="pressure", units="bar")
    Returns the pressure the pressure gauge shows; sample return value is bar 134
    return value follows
bar 120
